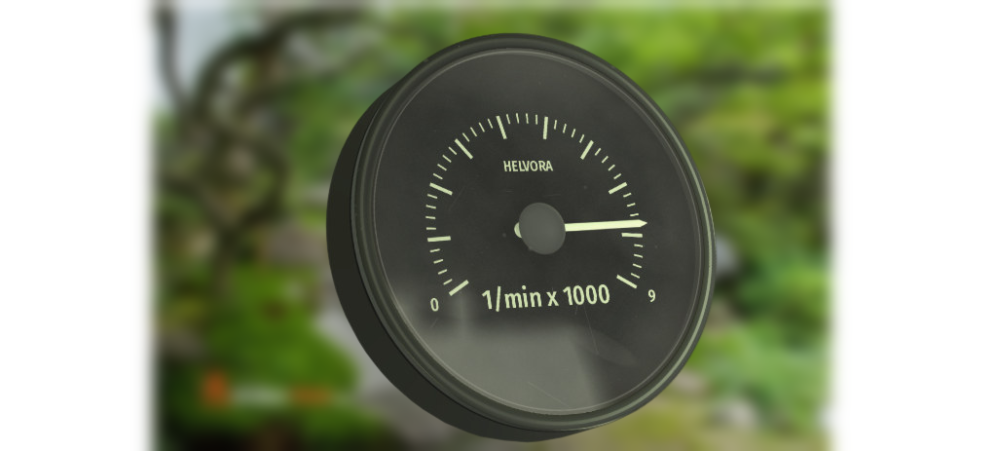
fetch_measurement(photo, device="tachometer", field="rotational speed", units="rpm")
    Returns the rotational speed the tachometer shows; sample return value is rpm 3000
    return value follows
rpm 7800
